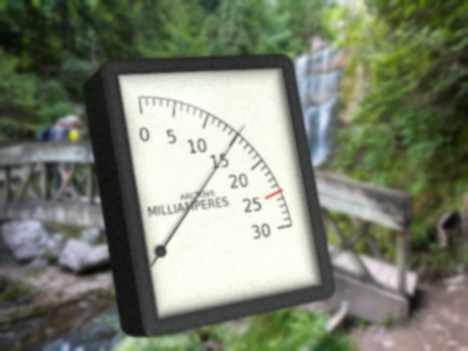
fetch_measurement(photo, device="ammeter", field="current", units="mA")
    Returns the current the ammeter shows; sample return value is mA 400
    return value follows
mA 15
